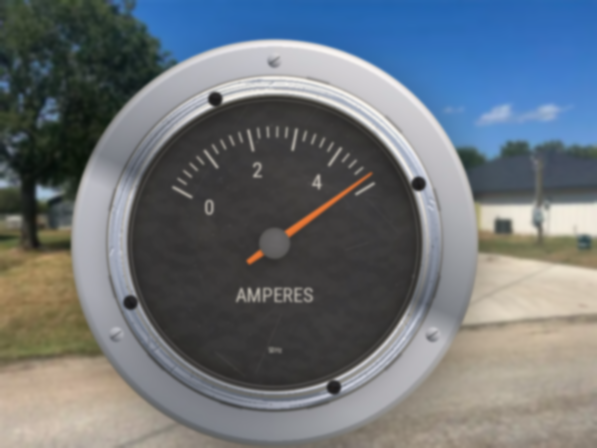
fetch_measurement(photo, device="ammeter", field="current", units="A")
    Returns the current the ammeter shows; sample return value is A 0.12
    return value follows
A 4.8
